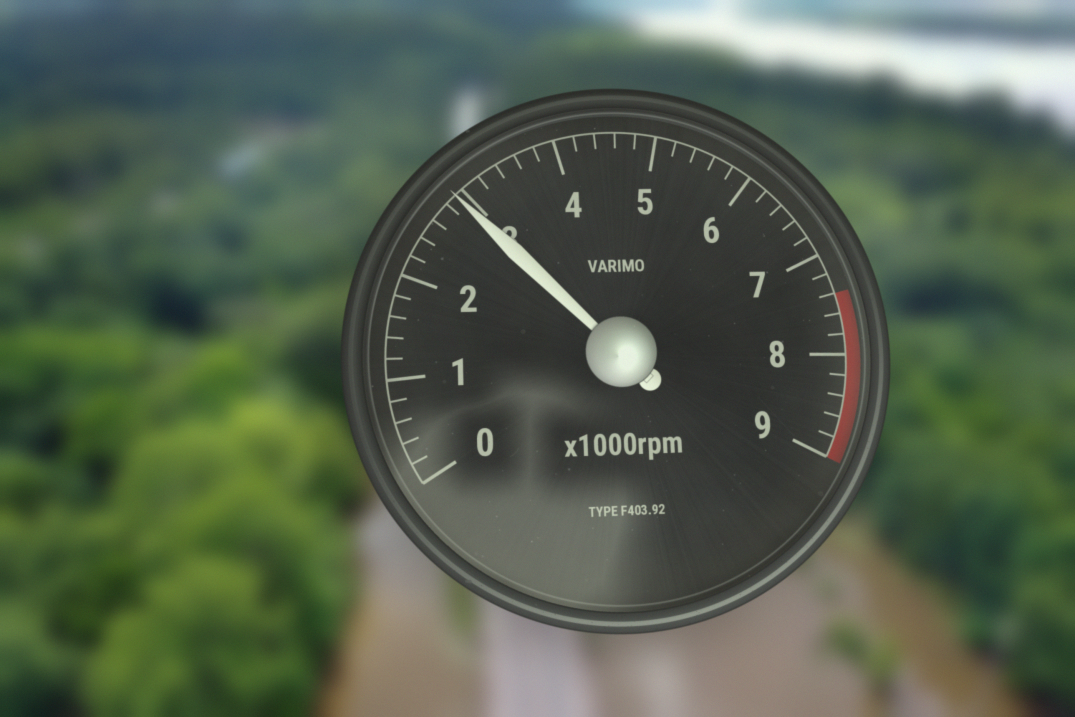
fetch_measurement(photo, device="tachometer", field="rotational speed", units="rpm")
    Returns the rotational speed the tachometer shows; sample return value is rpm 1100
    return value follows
rpm 2900
